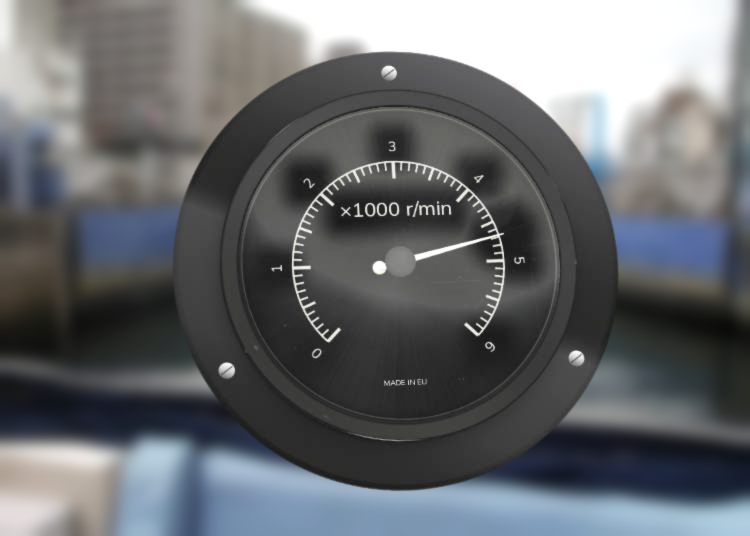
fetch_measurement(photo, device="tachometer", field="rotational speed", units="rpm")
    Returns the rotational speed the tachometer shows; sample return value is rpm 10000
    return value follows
rpm 4700
